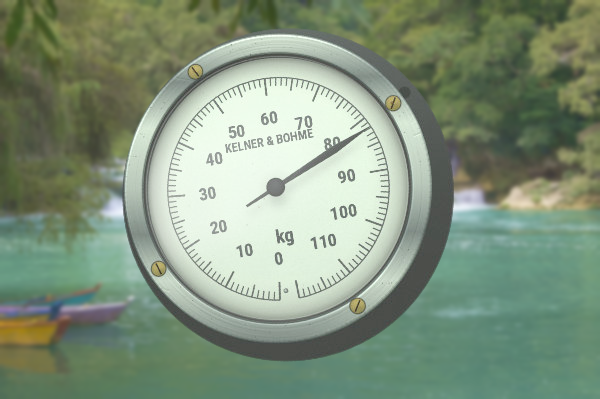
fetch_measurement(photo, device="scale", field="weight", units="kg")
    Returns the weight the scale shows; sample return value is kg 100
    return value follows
kg 82
